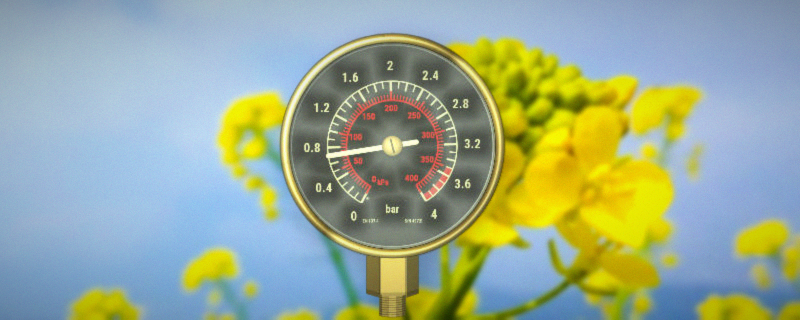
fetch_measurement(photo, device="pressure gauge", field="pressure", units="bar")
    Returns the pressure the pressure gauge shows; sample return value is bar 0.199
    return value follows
bar 0.7
